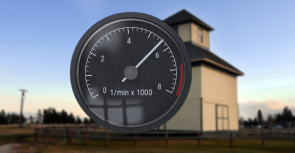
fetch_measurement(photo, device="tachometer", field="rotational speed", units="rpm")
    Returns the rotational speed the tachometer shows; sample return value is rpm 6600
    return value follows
rpm 5600
